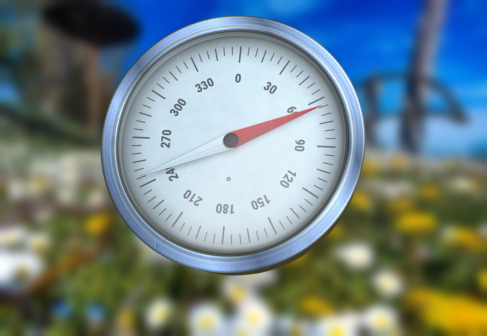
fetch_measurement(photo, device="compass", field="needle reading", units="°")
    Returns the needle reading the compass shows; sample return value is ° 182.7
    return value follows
° 65
